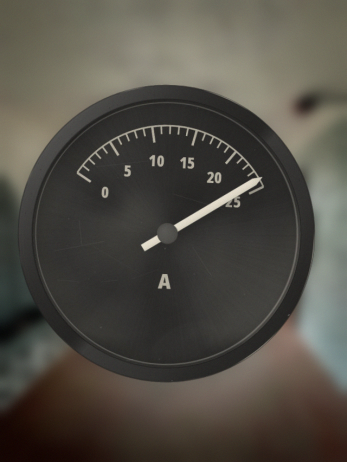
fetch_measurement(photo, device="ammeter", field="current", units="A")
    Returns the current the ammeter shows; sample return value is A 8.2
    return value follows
A 24
